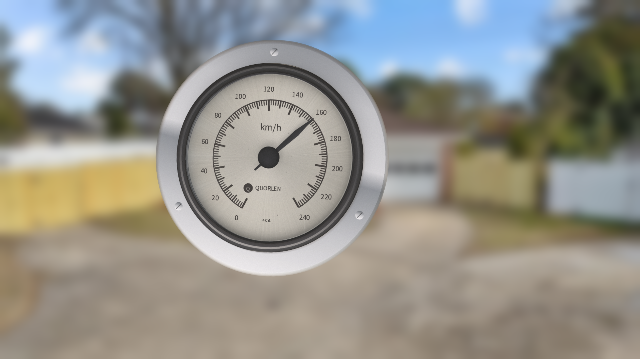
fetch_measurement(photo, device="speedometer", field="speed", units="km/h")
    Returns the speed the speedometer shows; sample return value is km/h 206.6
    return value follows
km/h 160
